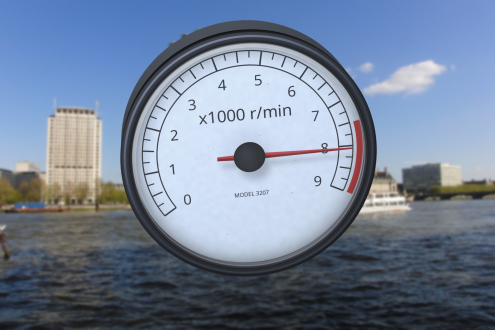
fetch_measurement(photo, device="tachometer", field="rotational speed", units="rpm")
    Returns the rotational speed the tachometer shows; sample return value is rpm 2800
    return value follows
rpm 8000
